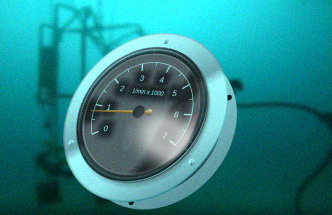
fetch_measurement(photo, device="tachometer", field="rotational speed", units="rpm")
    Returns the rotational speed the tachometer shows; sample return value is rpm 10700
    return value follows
rpm 750
